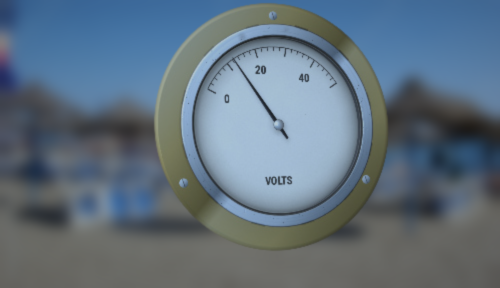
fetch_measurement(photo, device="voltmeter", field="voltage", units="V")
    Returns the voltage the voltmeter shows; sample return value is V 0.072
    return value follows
V 12
